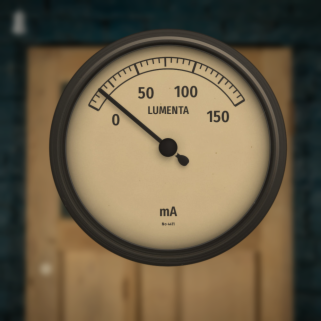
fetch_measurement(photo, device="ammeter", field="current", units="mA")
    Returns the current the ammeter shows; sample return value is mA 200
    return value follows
mA 15
